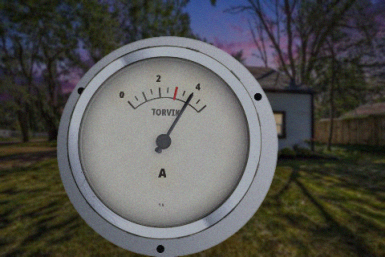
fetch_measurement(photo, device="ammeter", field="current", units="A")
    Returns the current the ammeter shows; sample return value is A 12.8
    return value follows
A 4
